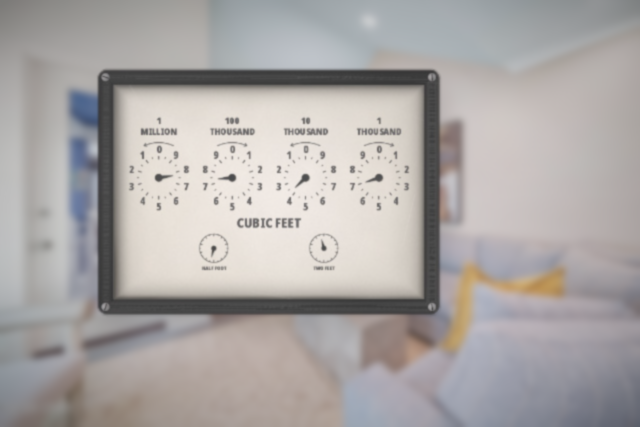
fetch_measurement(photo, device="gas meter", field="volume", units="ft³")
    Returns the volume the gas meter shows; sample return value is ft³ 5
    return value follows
ft³ 773700
